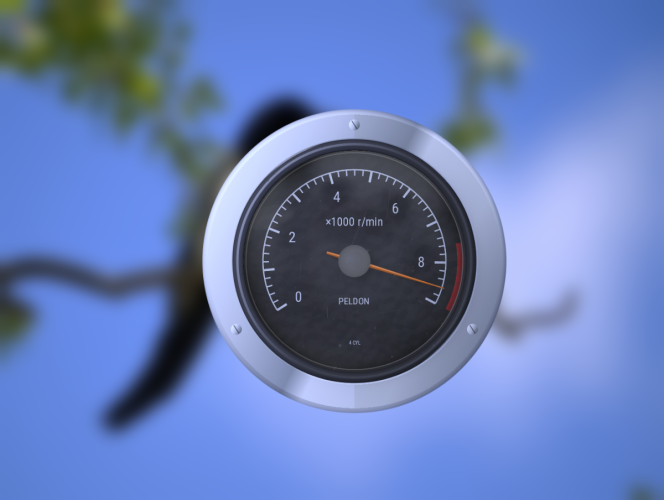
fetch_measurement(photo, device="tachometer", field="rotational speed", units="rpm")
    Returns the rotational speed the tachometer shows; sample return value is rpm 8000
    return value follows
rpm 8600
